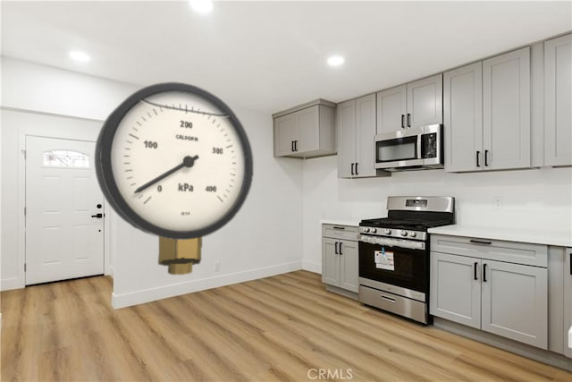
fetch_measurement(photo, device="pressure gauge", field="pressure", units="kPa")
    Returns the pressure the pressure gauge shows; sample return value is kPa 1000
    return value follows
kPa 20
